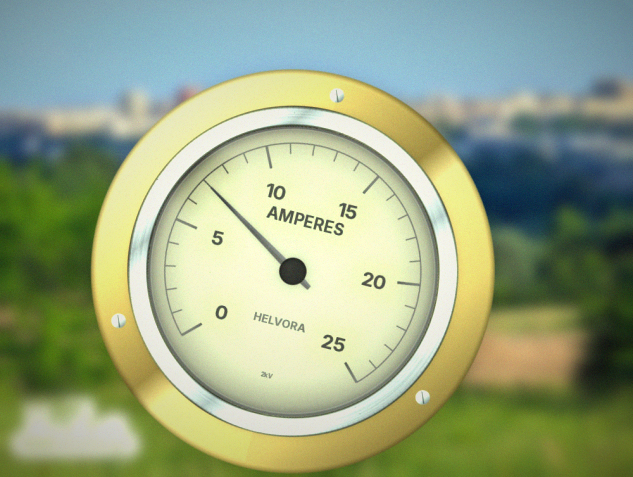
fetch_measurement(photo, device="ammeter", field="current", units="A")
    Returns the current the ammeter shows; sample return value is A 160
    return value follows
A 7
